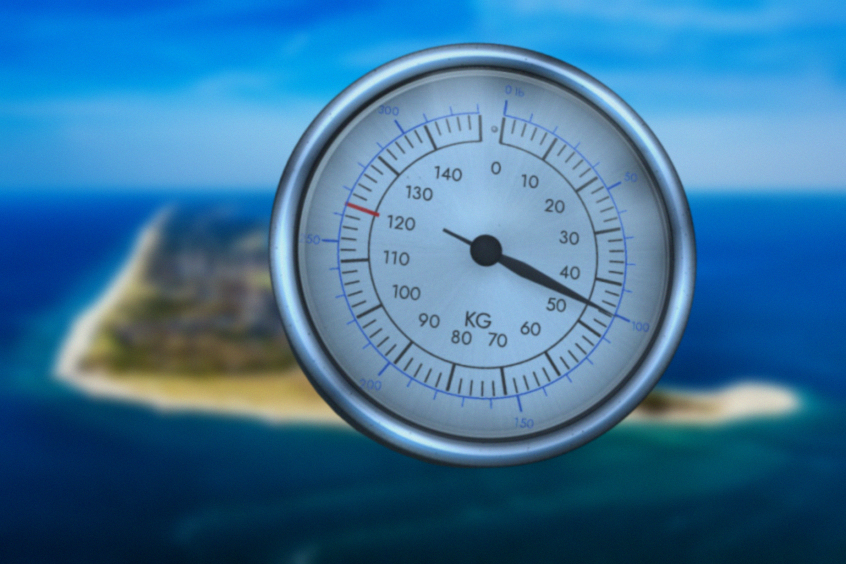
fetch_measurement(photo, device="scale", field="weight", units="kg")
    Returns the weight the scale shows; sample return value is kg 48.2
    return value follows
kg 46
